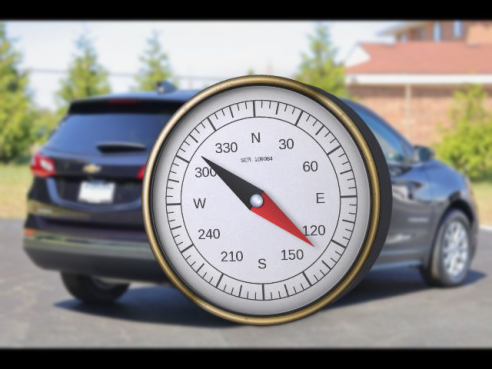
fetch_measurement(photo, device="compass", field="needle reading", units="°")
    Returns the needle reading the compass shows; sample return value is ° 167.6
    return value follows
° 130
